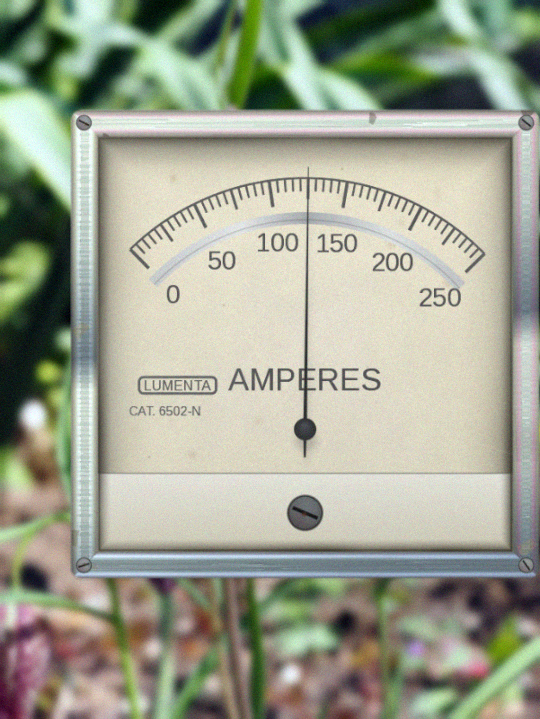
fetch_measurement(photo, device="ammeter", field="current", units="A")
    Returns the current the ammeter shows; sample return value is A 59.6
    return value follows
A 125
